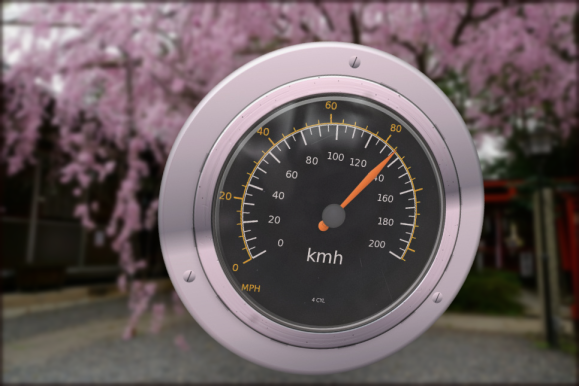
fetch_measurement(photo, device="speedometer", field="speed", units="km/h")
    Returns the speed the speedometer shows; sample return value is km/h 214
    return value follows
km/h 135
